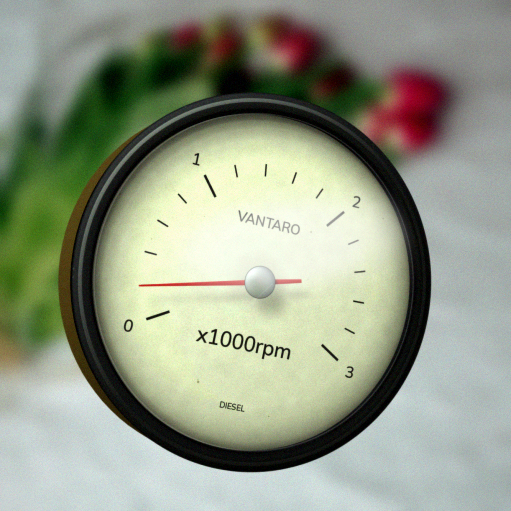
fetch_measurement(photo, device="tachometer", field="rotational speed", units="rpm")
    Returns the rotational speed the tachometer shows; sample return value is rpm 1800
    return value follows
rpm 200
